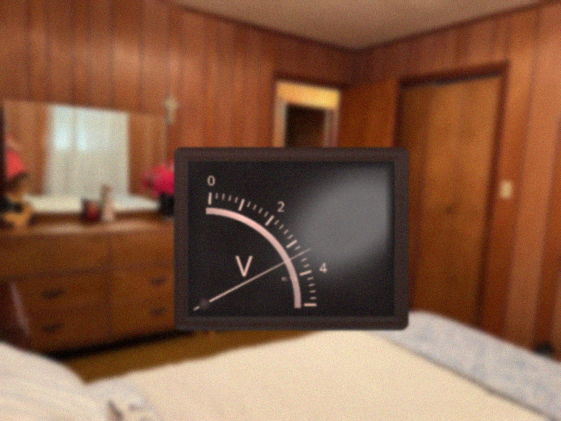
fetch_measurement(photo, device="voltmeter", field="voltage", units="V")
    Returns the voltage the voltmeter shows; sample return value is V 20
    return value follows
V 3.4
